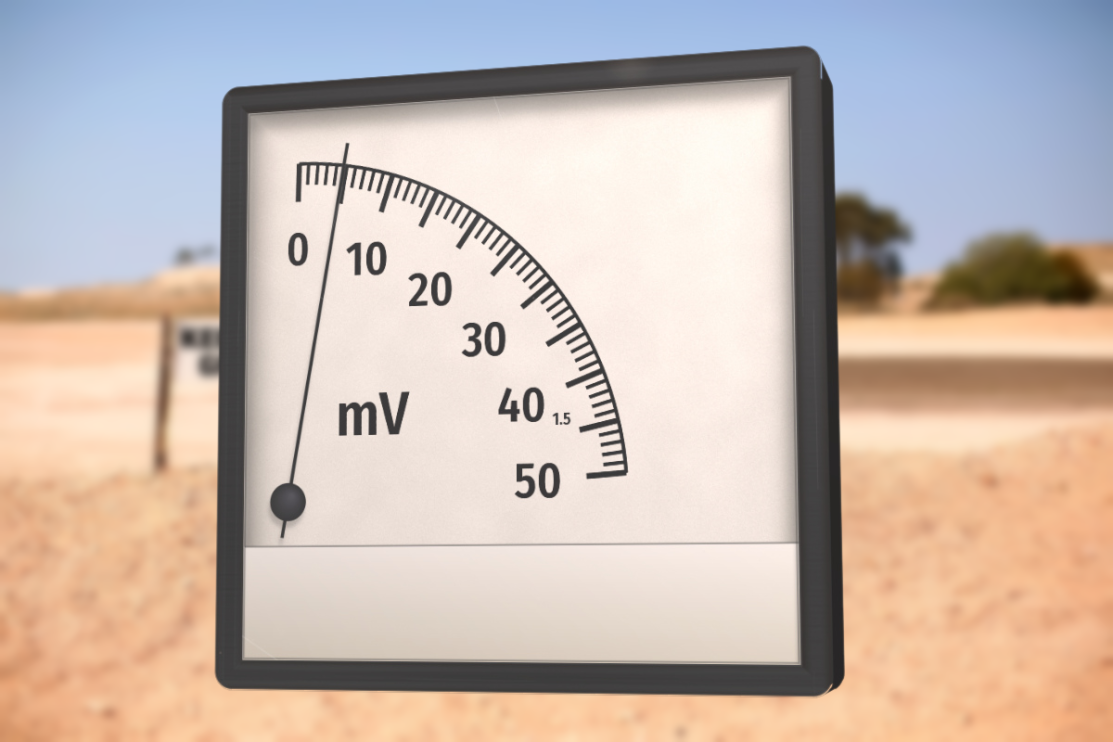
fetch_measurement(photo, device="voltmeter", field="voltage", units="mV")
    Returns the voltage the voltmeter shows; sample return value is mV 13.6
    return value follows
mV 5
